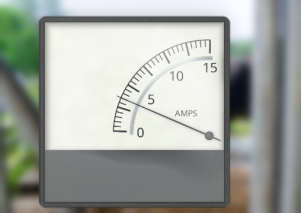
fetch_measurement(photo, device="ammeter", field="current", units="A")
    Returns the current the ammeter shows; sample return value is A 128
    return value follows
A 3.5
